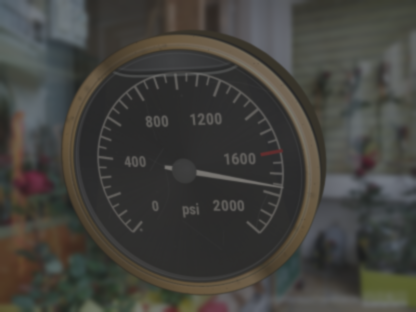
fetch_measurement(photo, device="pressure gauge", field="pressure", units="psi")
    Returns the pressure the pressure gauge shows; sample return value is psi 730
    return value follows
psi 1750
